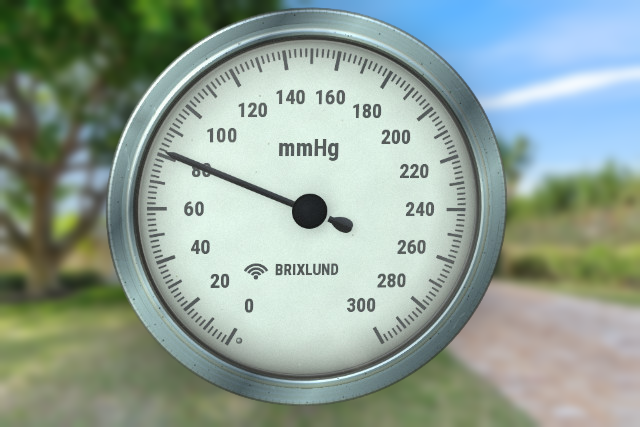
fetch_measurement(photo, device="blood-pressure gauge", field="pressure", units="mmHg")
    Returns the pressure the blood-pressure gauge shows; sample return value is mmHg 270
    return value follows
mmHg 82
